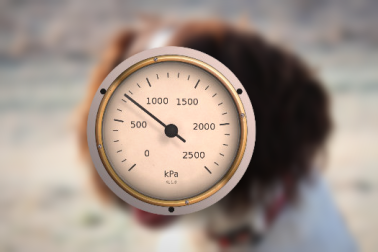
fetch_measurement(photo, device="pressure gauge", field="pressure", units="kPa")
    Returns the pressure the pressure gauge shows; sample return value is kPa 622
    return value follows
kPa 750
